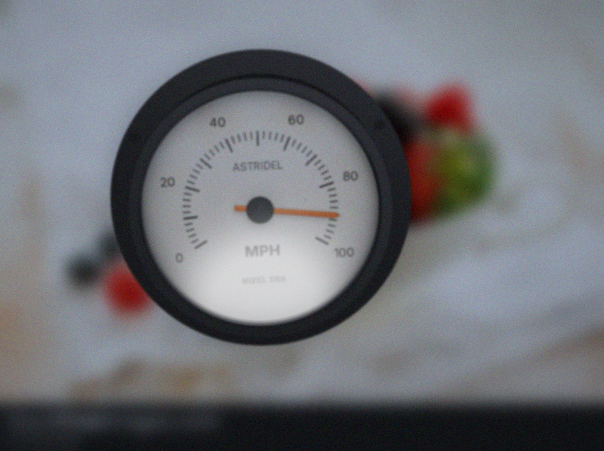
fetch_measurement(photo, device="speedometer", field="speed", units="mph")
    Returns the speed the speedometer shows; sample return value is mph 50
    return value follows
mph 90
